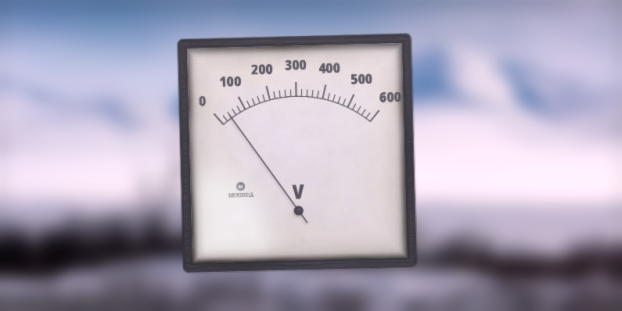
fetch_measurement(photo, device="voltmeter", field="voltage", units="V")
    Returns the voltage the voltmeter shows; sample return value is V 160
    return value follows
V 40
